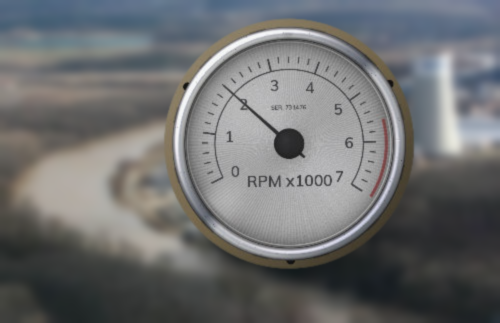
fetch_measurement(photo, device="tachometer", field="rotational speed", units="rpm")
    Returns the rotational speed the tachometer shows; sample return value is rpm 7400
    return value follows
rpm 2000
